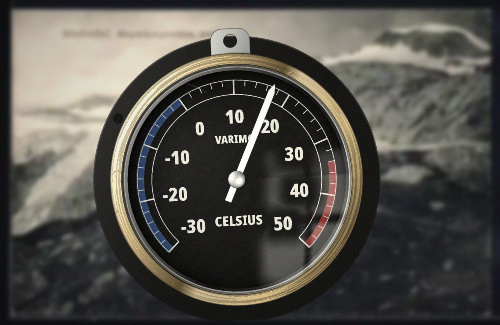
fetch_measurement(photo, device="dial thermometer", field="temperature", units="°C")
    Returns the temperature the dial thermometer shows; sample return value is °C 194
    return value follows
°C 17
